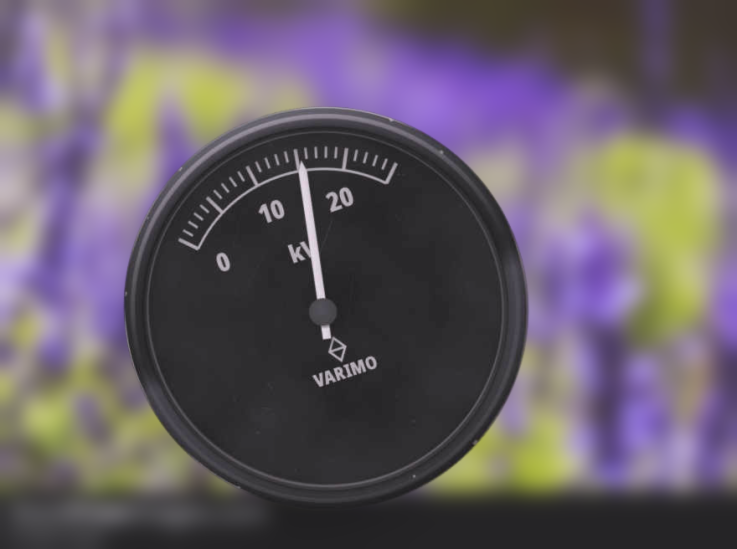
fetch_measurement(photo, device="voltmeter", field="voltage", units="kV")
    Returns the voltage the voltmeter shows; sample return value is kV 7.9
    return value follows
kV 15.5
